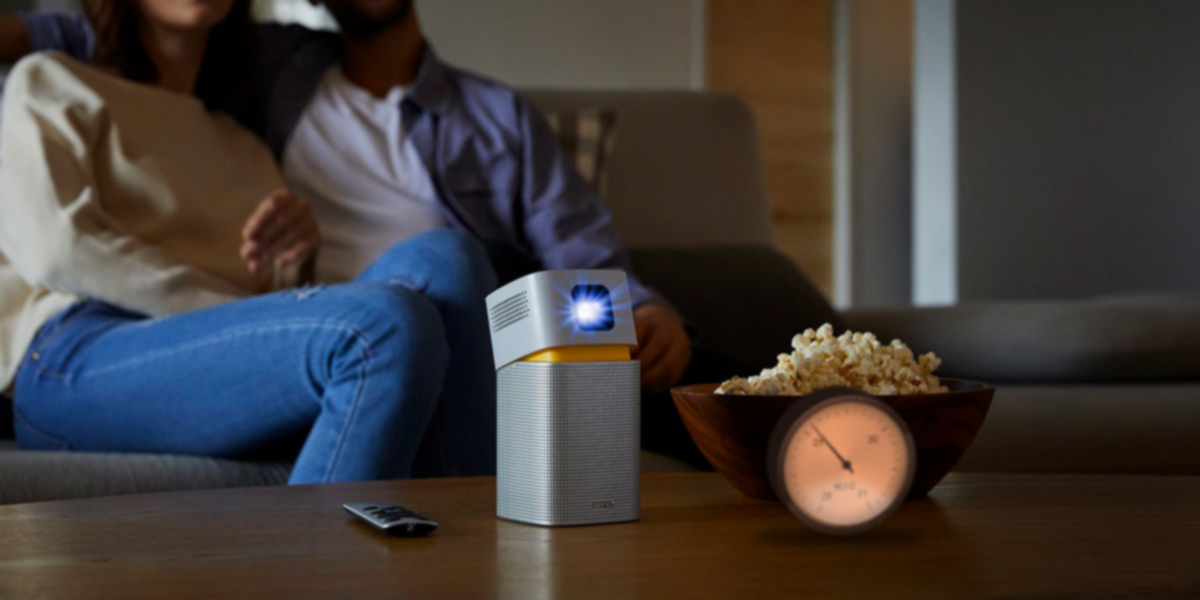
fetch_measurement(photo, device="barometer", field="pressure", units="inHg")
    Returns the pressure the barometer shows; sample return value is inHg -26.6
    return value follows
inHg 29.1
